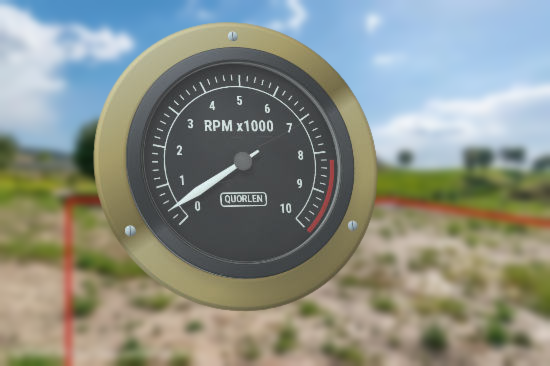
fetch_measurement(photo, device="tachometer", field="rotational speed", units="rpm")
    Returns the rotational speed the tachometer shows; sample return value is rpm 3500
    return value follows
rpm 400
